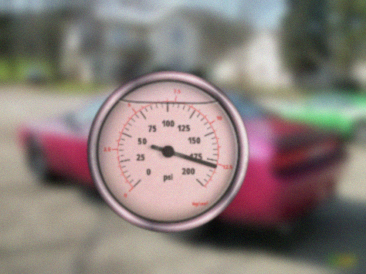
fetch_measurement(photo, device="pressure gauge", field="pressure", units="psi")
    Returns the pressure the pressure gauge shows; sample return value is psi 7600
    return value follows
psi 180
